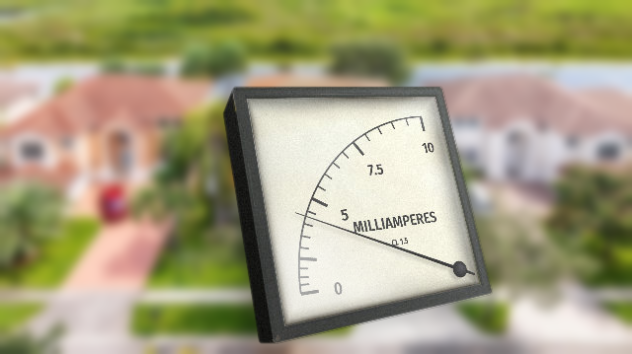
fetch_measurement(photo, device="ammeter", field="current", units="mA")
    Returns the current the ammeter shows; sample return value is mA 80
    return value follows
mA 4.25
